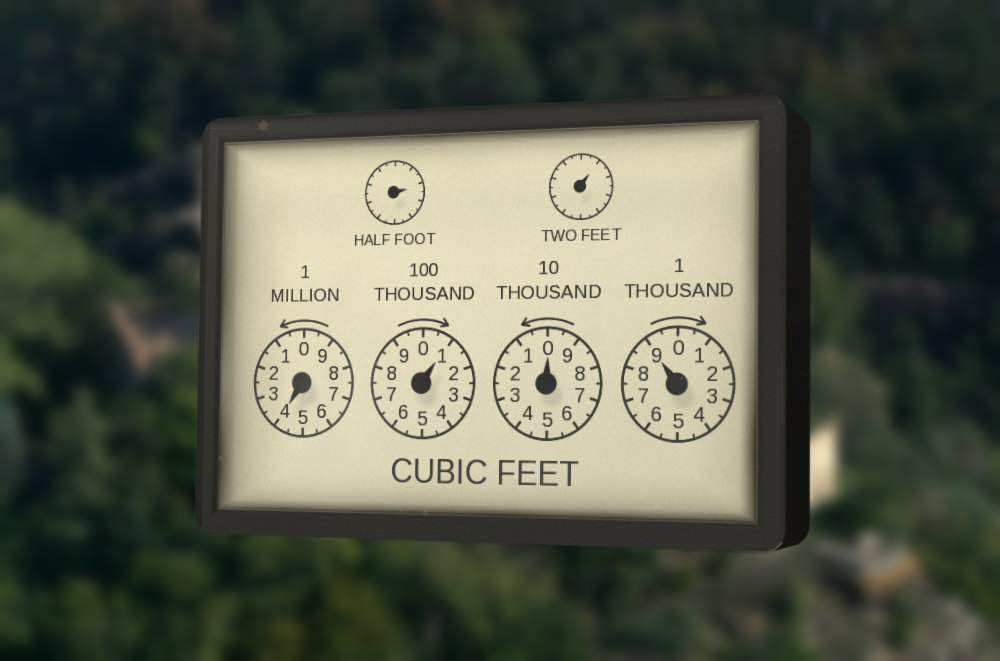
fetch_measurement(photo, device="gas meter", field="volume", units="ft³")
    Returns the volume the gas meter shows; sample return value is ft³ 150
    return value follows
ft³ 409900
